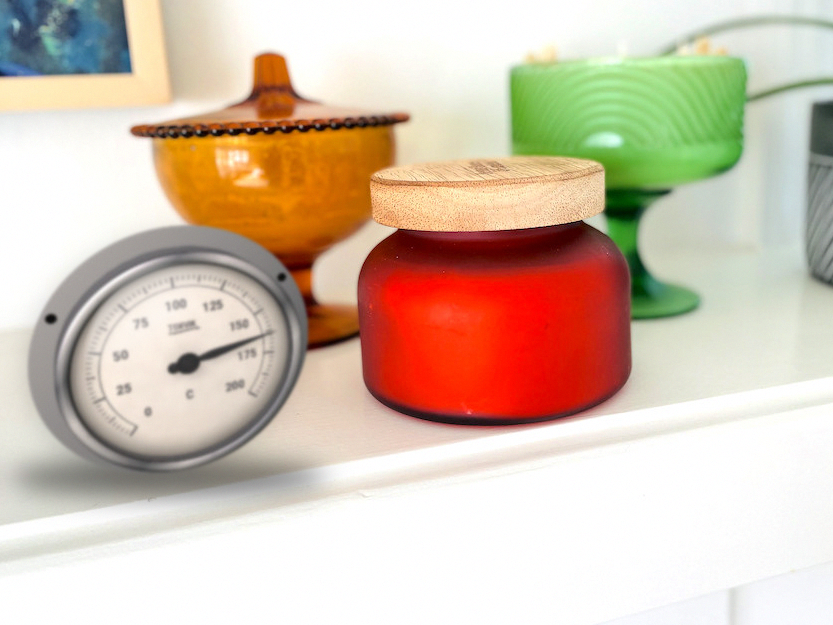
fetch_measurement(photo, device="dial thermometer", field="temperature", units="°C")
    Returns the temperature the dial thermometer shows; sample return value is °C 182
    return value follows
°C 162.5
